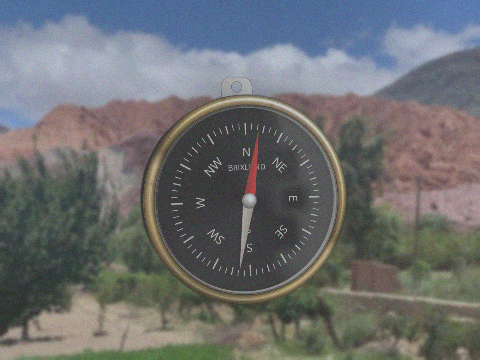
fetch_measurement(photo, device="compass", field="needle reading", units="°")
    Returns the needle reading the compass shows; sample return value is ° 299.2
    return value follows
° 10
